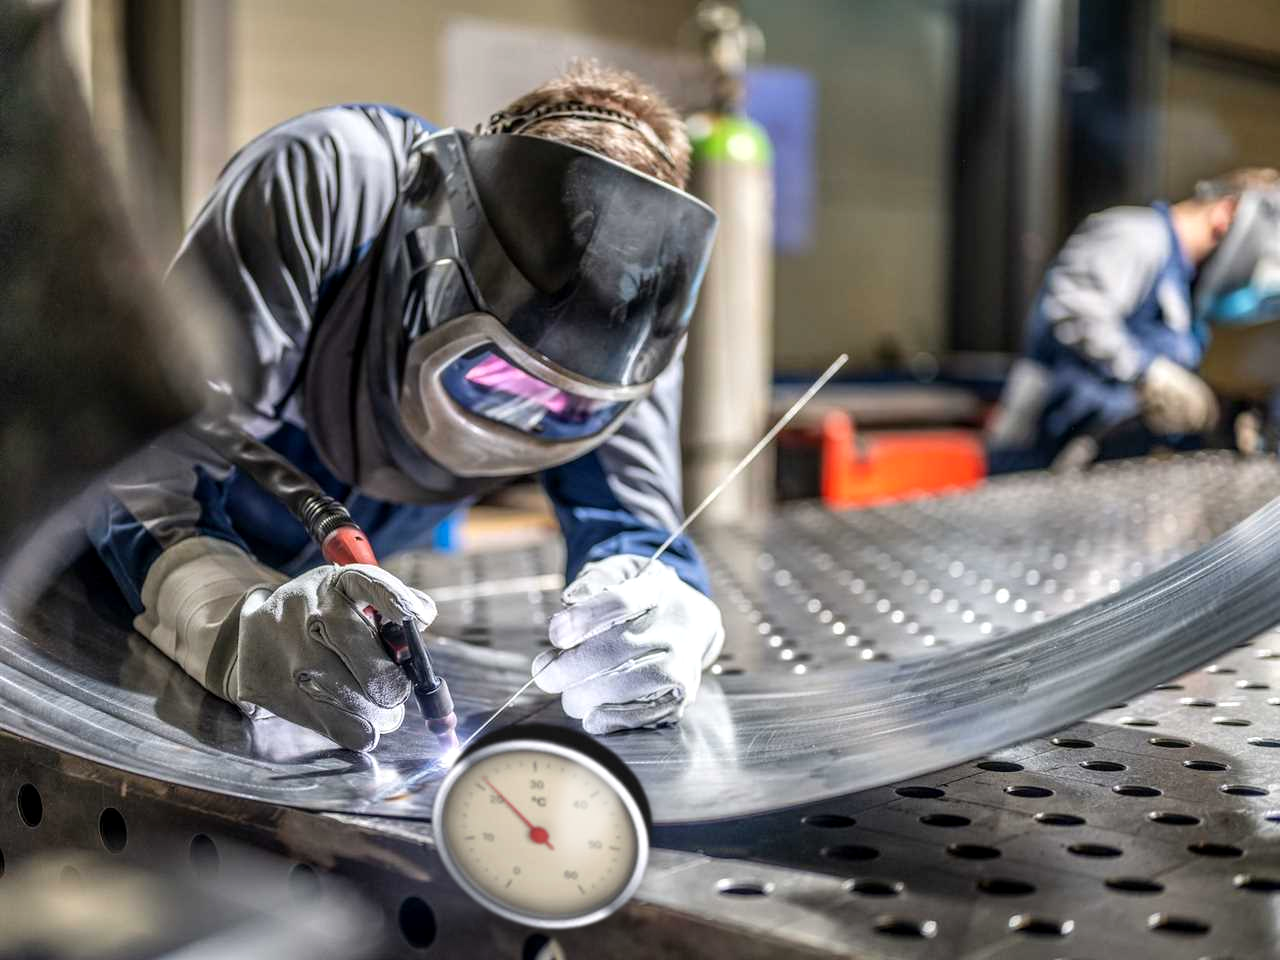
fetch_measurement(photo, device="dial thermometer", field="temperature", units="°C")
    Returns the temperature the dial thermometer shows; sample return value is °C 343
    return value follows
°C 22
